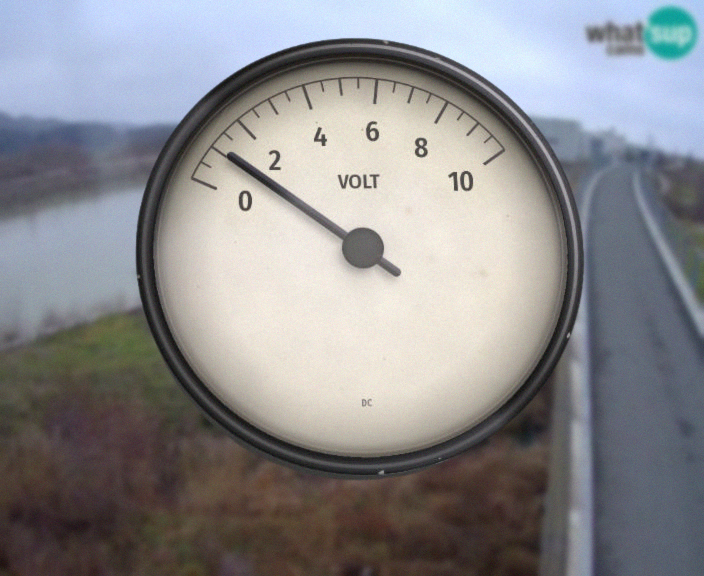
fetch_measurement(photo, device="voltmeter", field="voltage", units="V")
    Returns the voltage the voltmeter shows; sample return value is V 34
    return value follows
V 1
